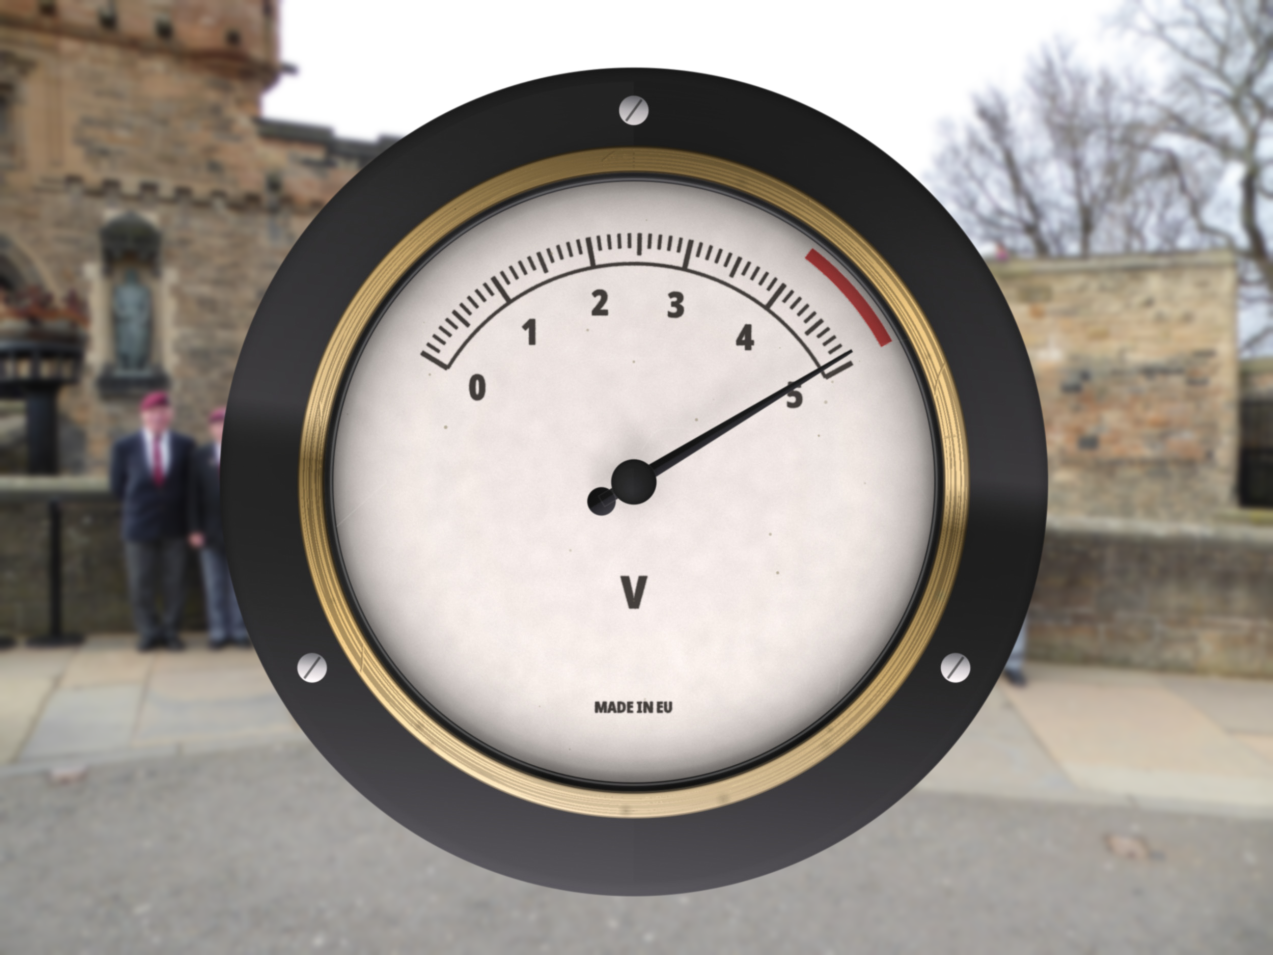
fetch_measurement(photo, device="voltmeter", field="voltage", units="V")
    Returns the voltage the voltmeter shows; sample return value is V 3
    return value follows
V 4.9
